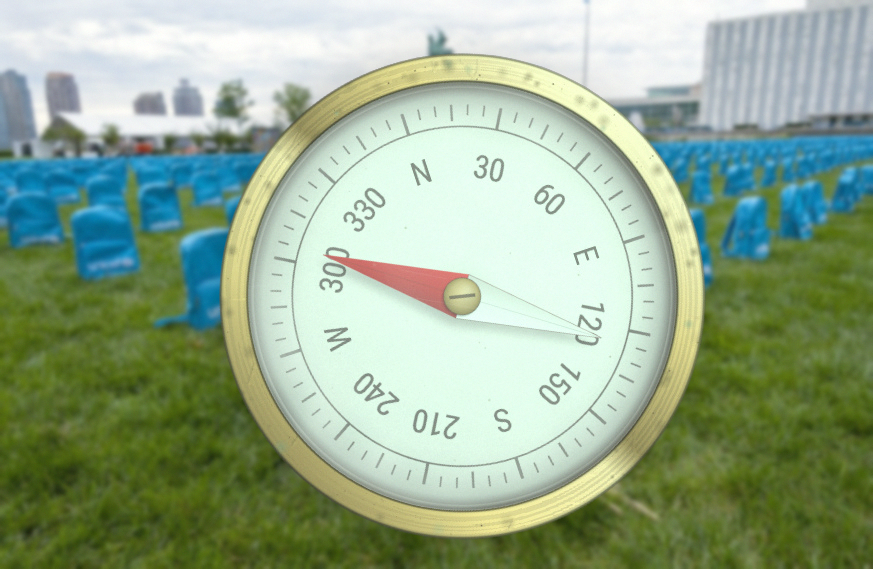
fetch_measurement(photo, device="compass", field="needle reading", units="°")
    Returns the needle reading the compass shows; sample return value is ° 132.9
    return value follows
° 305
